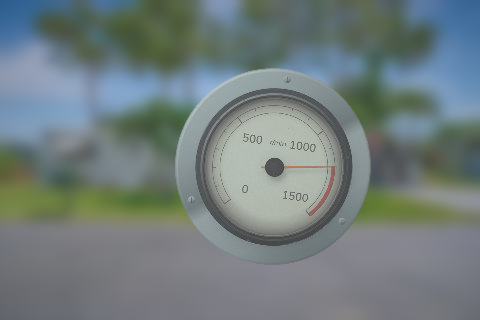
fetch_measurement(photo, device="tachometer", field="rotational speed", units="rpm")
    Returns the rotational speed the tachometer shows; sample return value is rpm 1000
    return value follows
rpm 1200
